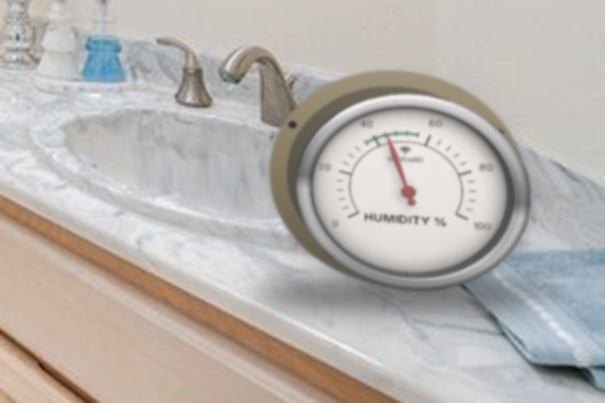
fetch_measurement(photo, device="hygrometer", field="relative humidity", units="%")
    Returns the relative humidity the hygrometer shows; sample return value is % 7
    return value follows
% 44
